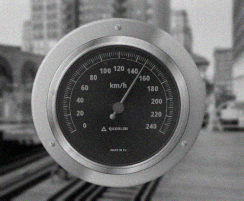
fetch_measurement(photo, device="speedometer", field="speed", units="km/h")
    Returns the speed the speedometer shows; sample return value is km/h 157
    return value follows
km/h 150
